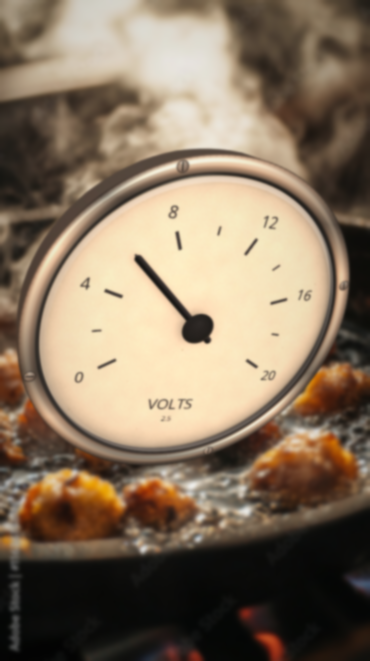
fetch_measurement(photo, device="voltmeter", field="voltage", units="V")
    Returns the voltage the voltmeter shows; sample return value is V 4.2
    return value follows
V 6
